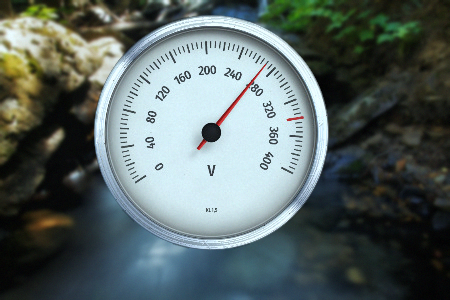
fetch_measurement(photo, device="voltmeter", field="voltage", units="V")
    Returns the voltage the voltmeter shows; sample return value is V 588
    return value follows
V 270
